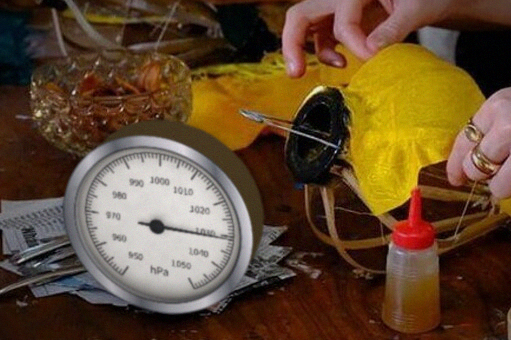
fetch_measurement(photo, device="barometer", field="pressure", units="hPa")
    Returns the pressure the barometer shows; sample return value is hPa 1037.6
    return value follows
hPa 1030
